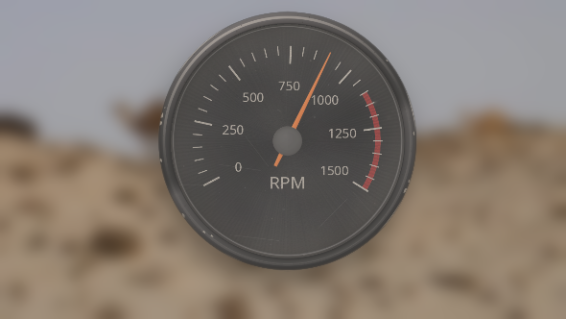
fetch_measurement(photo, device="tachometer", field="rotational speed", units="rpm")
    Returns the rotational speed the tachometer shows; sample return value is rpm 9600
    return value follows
rpm 900
